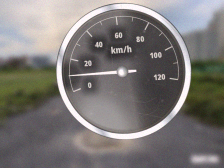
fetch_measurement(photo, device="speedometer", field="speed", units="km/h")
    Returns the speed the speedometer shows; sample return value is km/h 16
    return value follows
km/h 10
